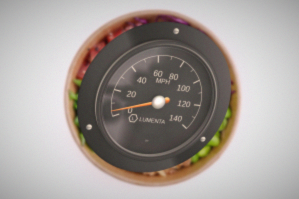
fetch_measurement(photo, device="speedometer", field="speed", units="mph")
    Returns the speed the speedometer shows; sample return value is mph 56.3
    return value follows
mph 5
